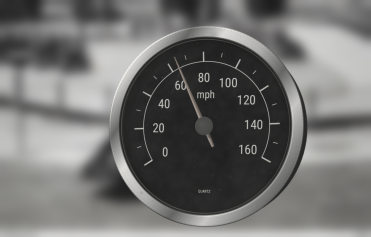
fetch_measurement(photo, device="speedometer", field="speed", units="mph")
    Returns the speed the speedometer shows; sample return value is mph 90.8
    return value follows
mph 65
